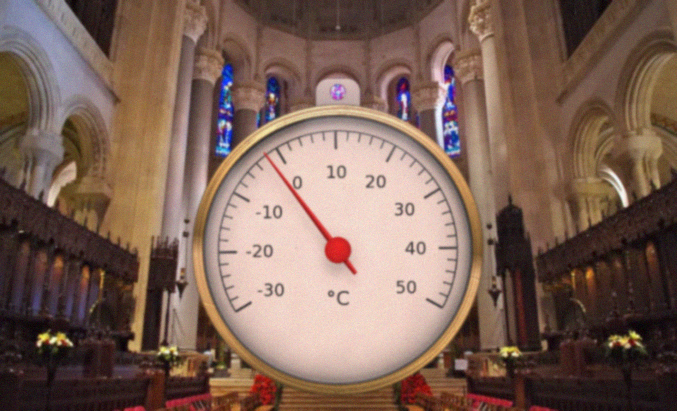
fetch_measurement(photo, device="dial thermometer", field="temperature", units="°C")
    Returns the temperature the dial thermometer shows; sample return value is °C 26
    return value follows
°C -2
